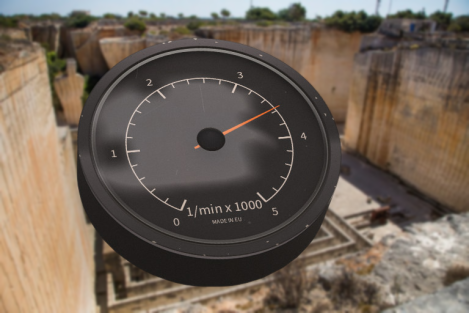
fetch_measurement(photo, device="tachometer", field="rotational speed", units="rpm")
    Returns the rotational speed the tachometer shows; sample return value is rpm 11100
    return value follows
rpm 3600
